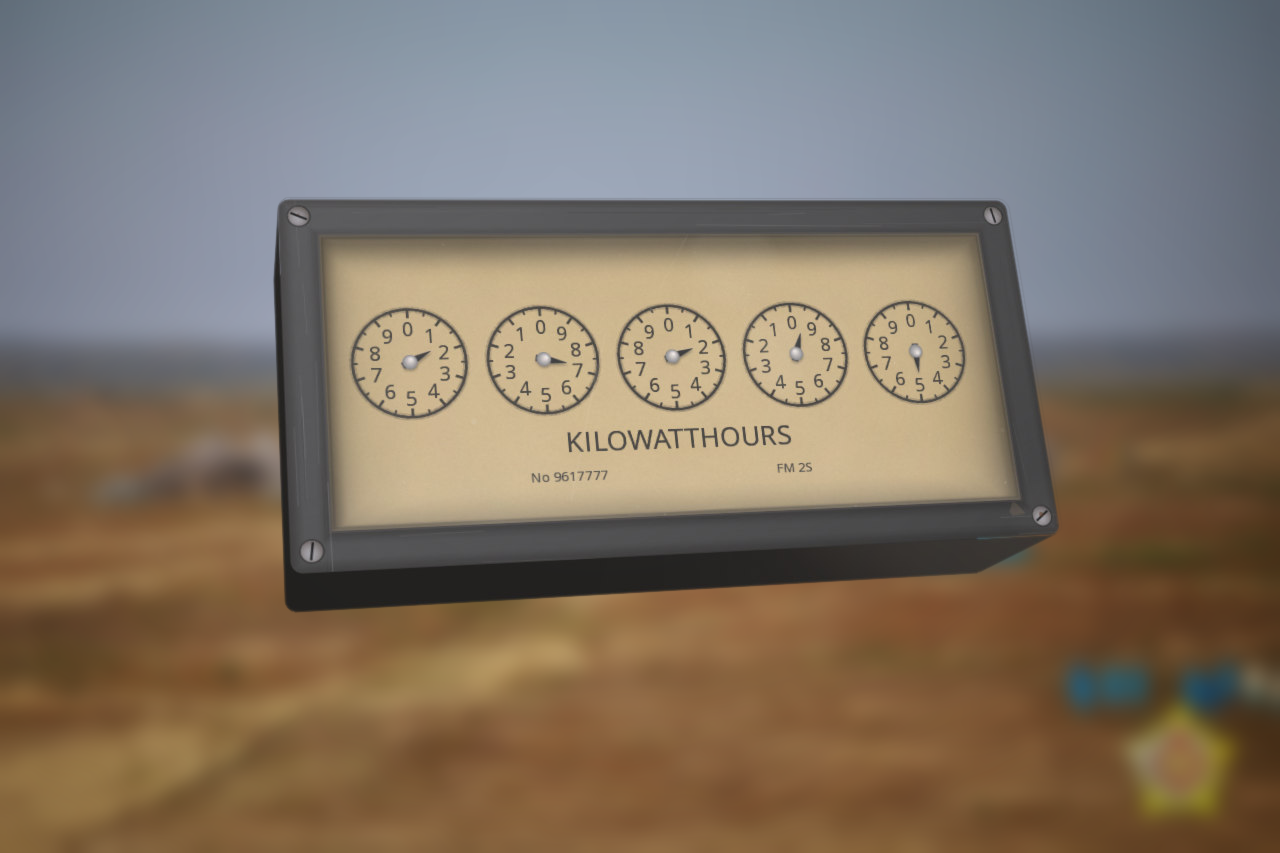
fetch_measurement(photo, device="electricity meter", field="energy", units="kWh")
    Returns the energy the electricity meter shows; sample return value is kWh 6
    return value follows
kWh 17195
